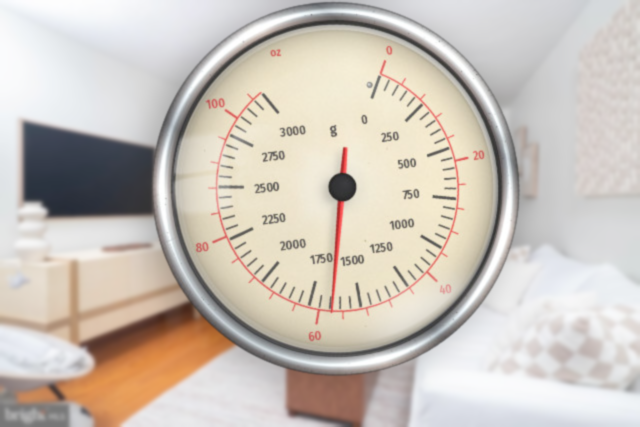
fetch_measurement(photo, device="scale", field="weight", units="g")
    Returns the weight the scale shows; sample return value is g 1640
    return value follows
g 1650
